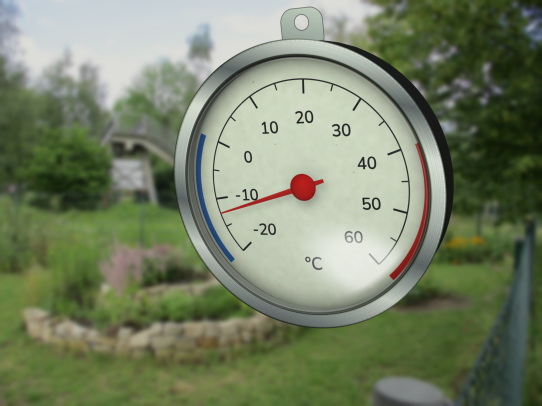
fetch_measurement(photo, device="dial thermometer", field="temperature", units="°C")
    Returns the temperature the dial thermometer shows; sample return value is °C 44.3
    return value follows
°C -12.5
